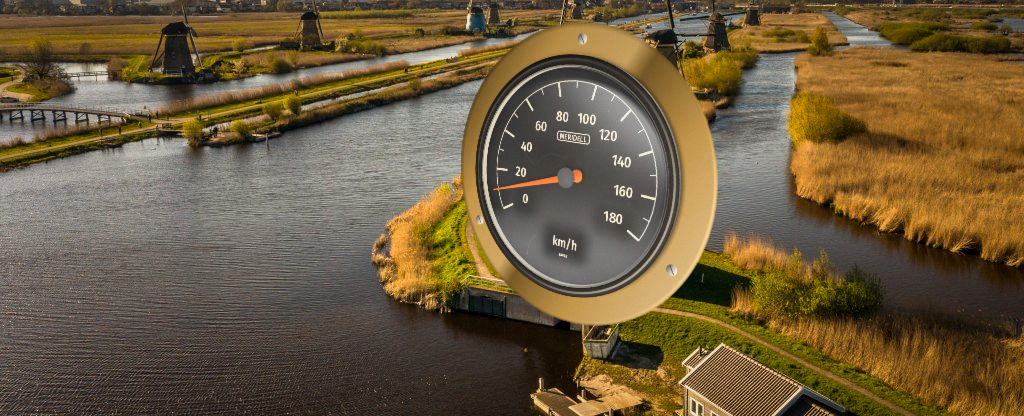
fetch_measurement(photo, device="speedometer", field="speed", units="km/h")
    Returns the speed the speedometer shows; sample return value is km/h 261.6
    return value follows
km/h 10
